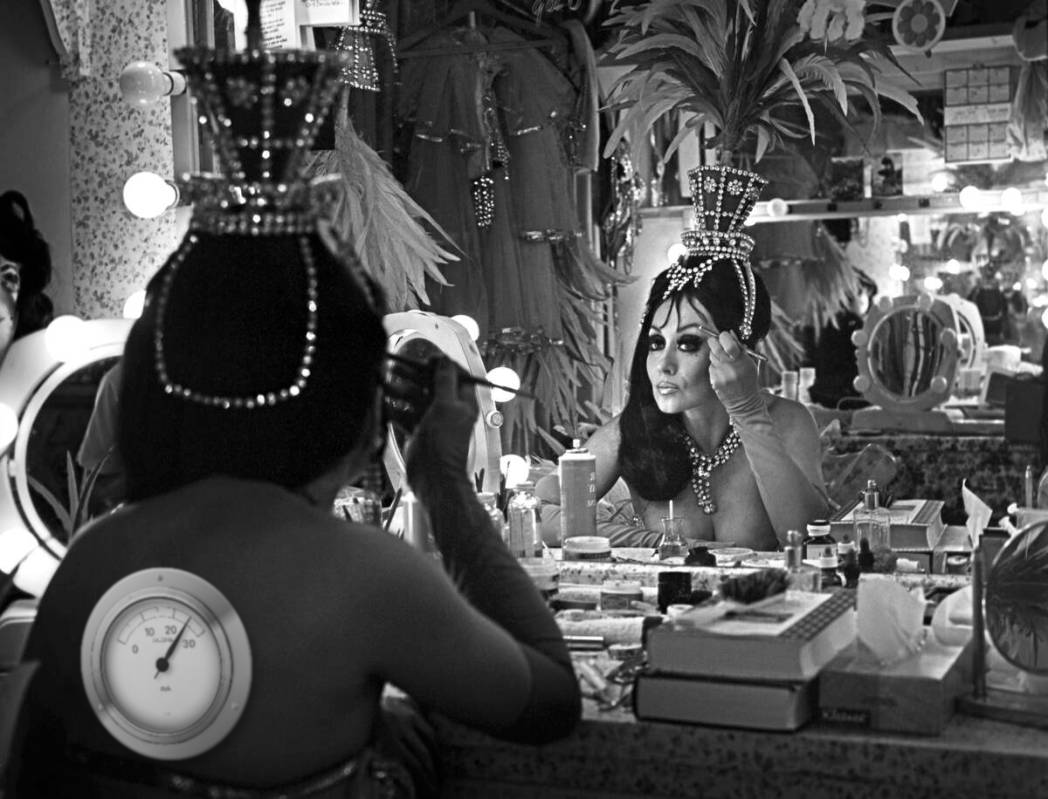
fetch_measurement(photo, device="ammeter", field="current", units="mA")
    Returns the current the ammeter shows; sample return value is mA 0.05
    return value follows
mA 25
